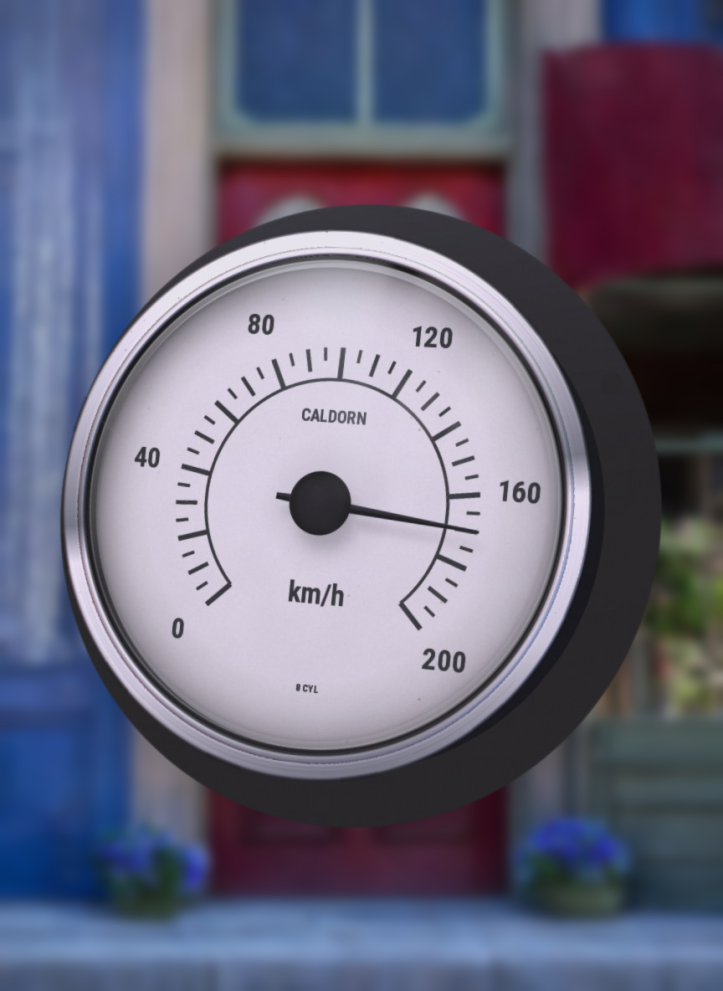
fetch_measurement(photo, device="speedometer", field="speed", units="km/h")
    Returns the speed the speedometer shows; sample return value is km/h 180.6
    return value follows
km/h 170
